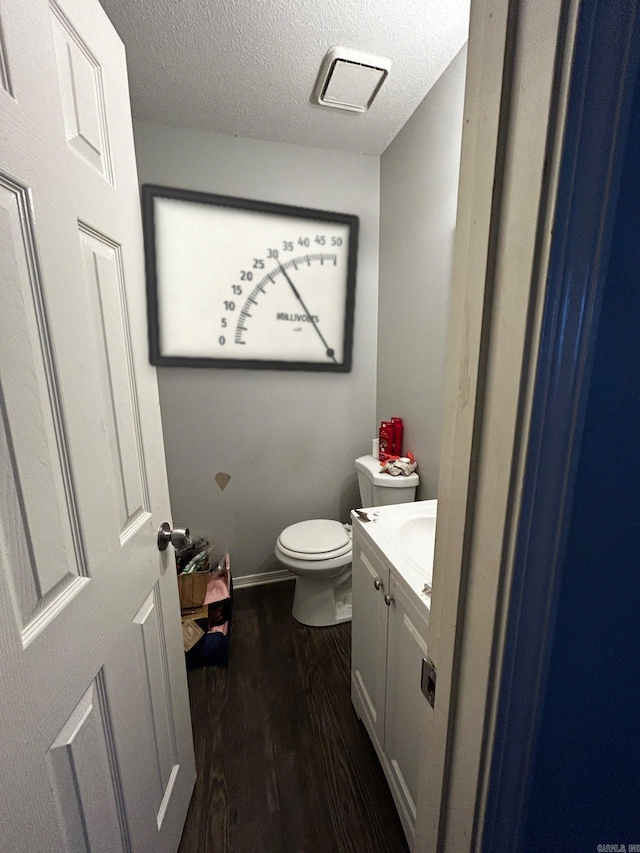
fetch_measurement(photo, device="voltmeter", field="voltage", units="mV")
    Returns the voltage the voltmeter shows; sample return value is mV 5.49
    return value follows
mV 30
